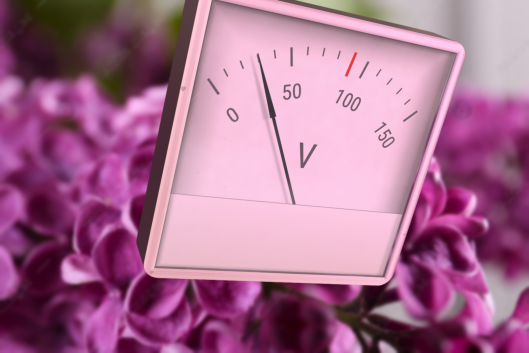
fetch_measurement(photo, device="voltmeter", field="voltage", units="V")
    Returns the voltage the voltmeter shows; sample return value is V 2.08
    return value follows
V 30
